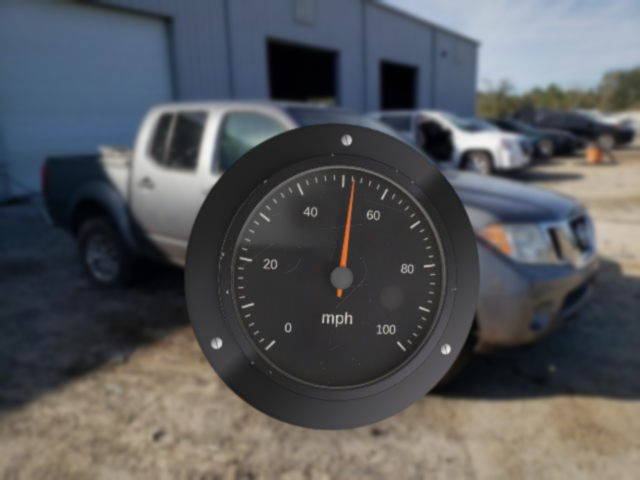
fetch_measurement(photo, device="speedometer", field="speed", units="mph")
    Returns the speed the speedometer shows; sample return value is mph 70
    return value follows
mph 52
